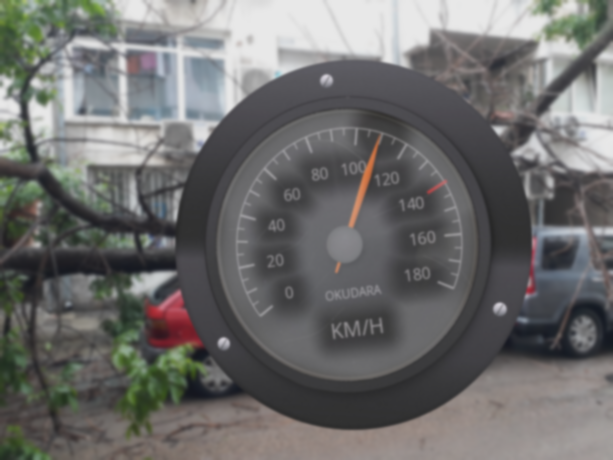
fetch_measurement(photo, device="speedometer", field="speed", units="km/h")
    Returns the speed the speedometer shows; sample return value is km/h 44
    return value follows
km/h 110
